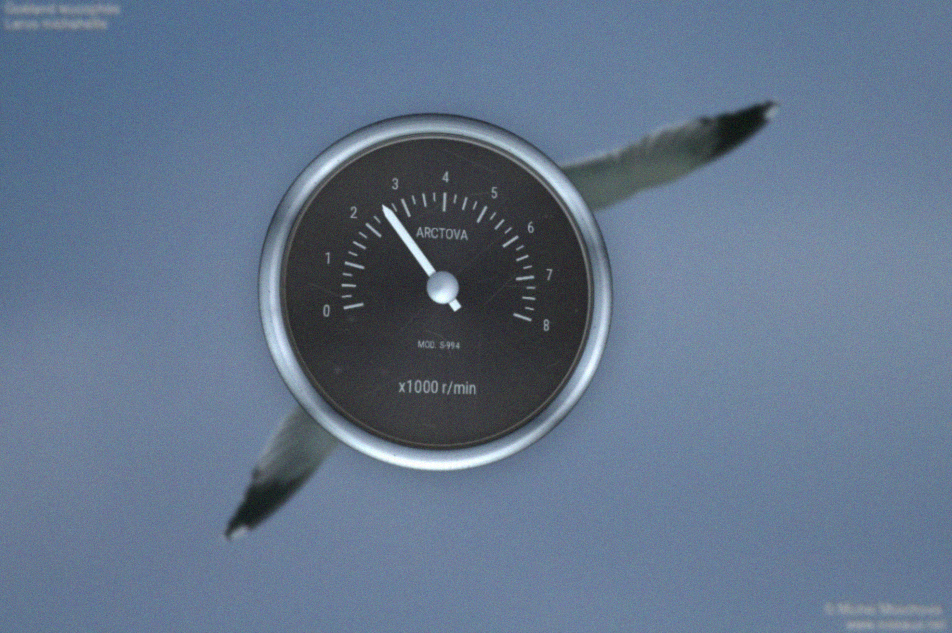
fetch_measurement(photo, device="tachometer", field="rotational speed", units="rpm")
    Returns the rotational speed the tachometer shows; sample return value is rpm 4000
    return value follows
rpm 2500
